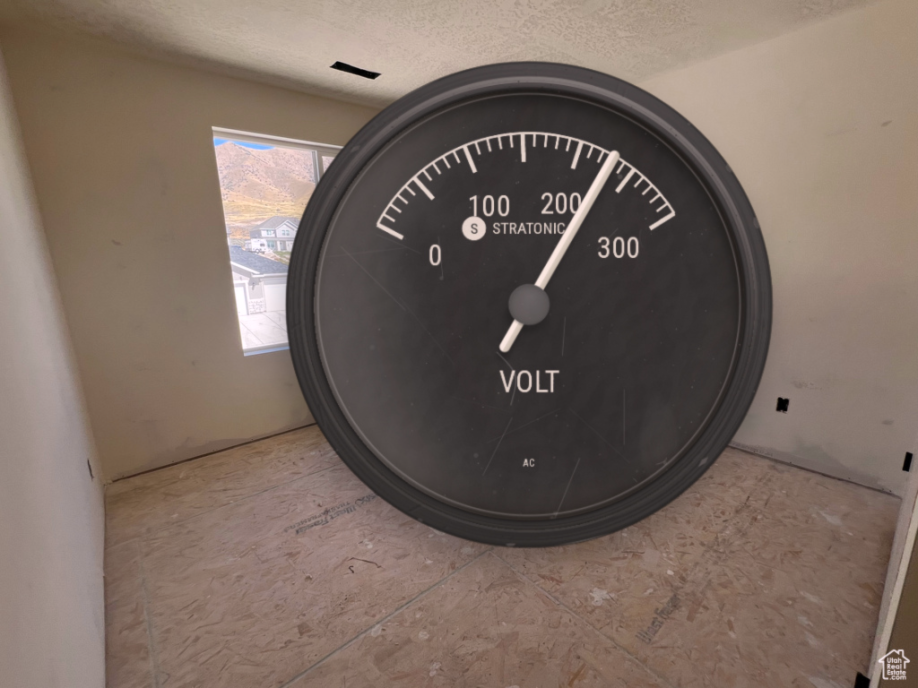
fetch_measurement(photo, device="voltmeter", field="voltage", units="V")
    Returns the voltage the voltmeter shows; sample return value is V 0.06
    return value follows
V 230
